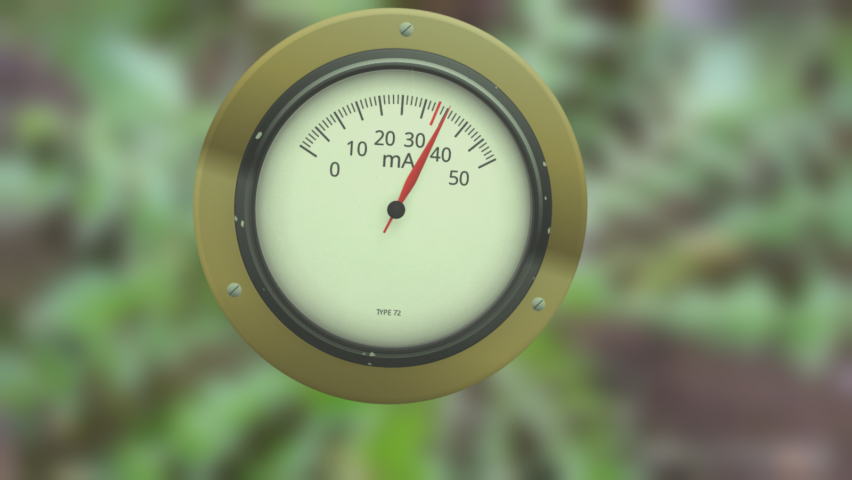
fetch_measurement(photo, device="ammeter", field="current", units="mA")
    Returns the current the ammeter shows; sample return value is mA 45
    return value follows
mA 35
